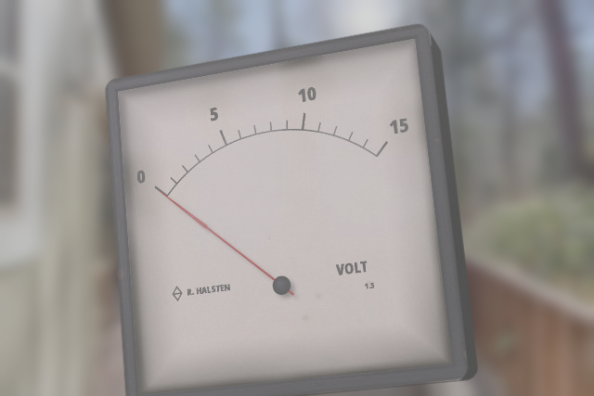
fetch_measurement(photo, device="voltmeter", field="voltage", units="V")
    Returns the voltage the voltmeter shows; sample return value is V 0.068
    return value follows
V 0
